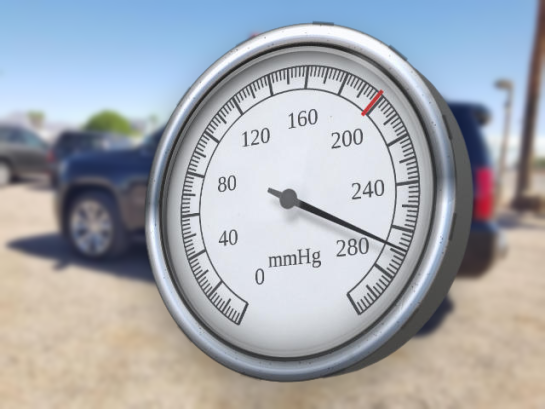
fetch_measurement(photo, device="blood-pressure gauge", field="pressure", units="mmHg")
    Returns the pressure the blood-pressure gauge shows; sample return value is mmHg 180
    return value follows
mmHg 268
